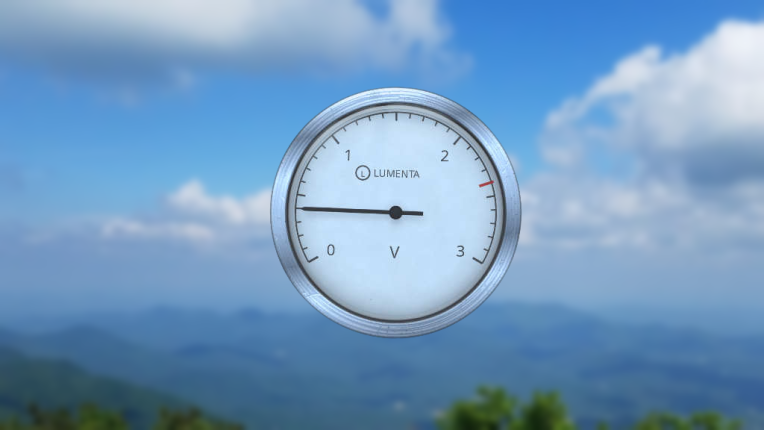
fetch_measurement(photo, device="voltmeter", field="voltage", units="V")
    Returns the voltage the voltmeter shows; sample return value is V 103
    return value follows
V 0.4
